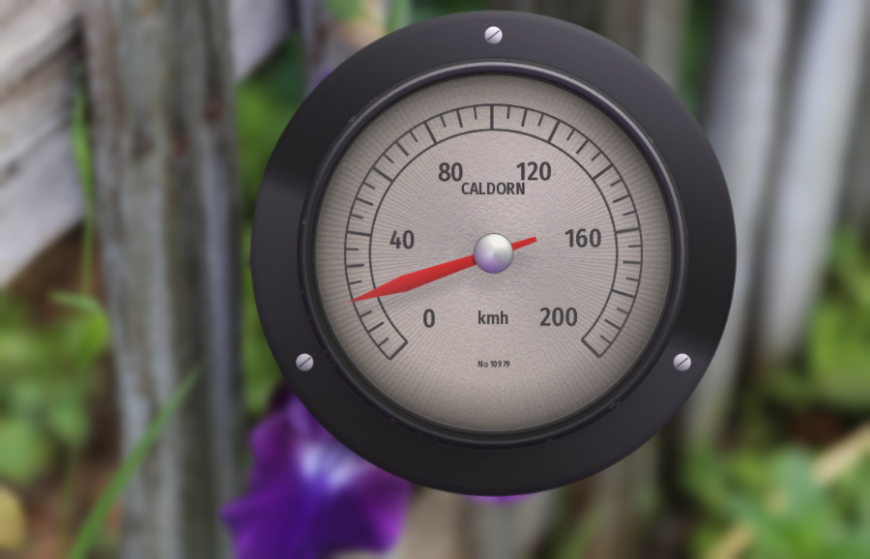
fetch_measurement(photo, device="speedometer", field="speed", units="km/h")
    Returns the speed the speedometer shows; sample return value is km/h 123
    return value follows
km/h 20
